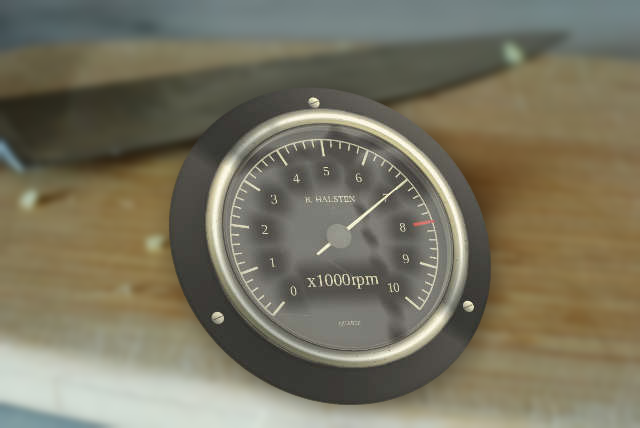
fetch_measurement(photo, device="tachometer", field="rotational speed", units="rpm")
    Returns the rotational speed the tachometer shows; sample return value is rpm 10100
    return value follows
rpm 7000
